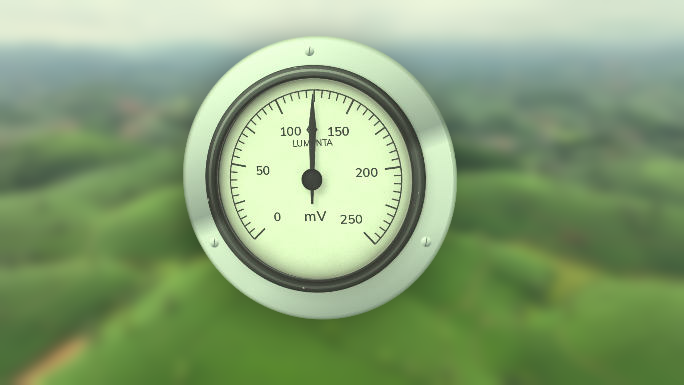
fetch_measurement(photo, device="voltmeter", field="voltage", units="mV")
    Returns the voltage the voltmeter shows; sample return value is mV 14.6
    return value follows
mV 125
